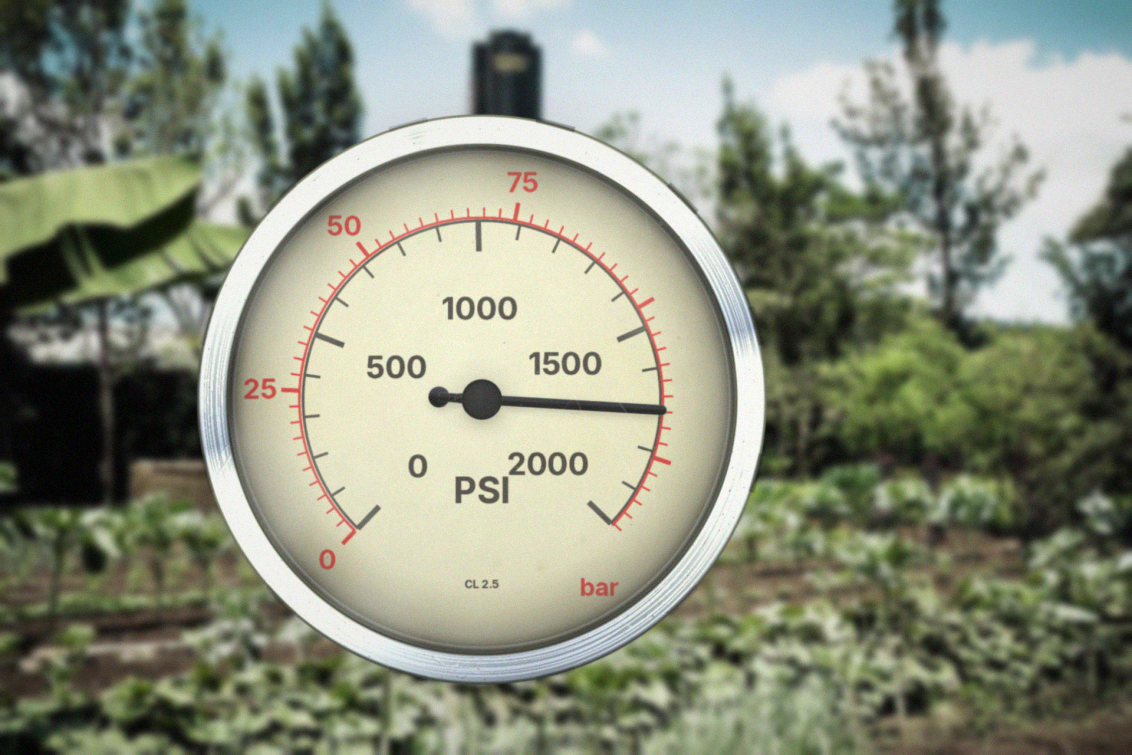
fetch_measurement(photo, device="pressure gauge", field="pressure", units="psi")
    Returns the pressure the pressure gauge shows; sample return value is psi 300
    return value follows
psi 1700
